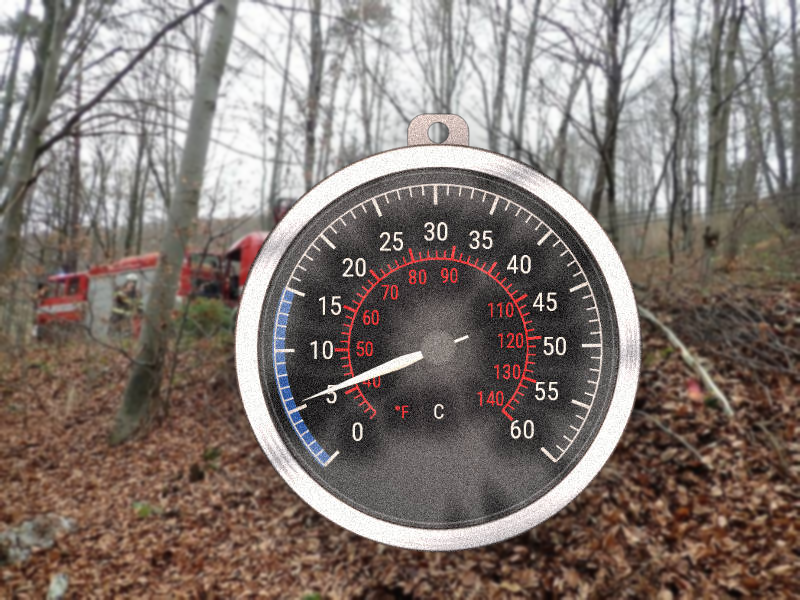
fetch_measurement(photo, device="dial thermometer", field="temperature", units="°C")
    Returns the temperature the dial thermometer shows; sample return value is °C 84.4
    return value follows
°C 5.5
